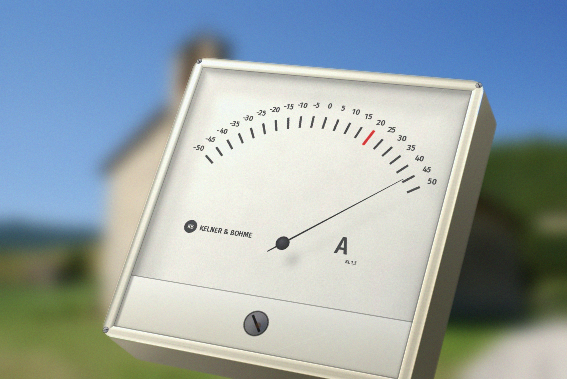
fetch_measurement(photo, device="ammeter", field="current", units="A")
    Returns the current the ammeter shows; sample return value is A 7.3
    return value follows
A 45
